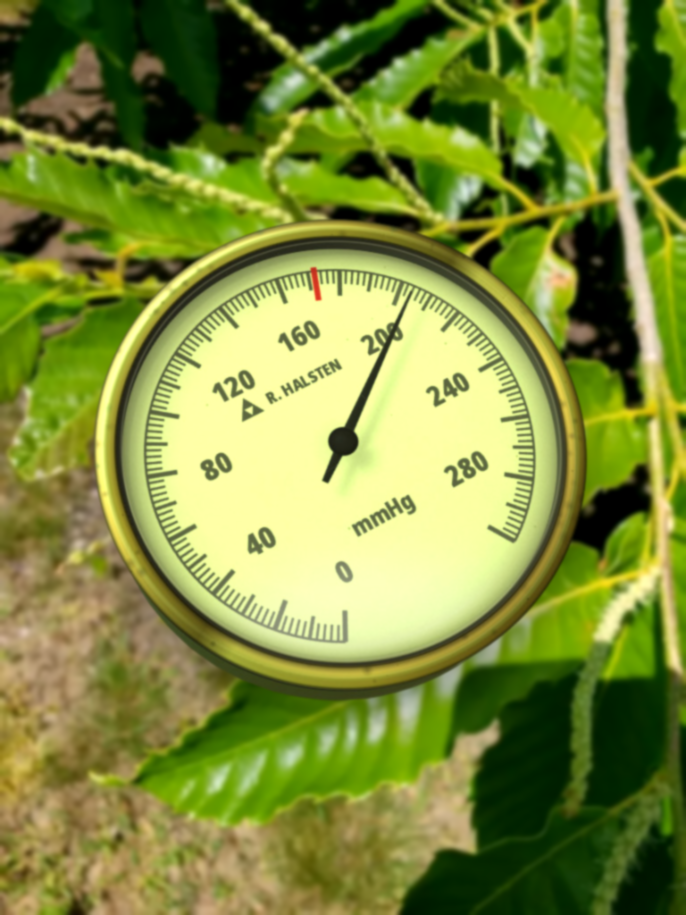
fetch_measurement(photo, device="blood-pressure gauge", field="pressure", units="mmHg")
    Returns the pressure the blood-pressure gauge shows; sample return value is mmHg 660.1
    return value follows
mmHg 204
